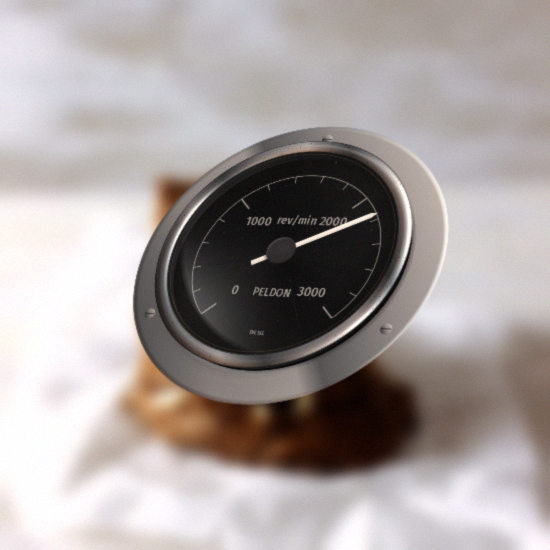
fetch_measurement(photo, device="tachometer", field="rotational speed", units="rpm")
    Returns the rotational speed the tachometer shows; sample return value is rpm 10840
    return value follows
rpm 2200
